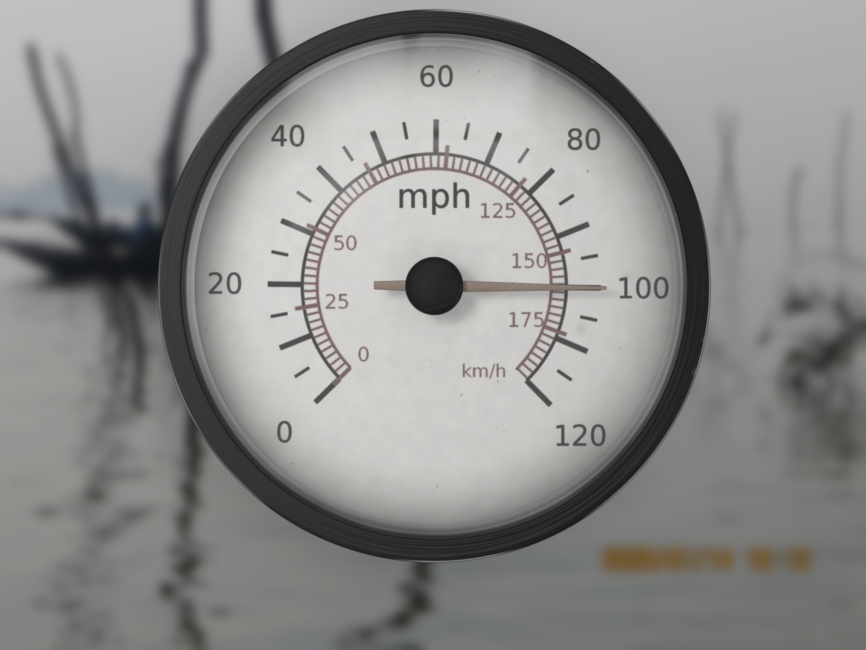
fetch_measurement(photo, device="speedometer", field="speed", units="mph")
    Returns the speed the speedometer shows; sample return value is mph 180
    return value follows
mph 100
